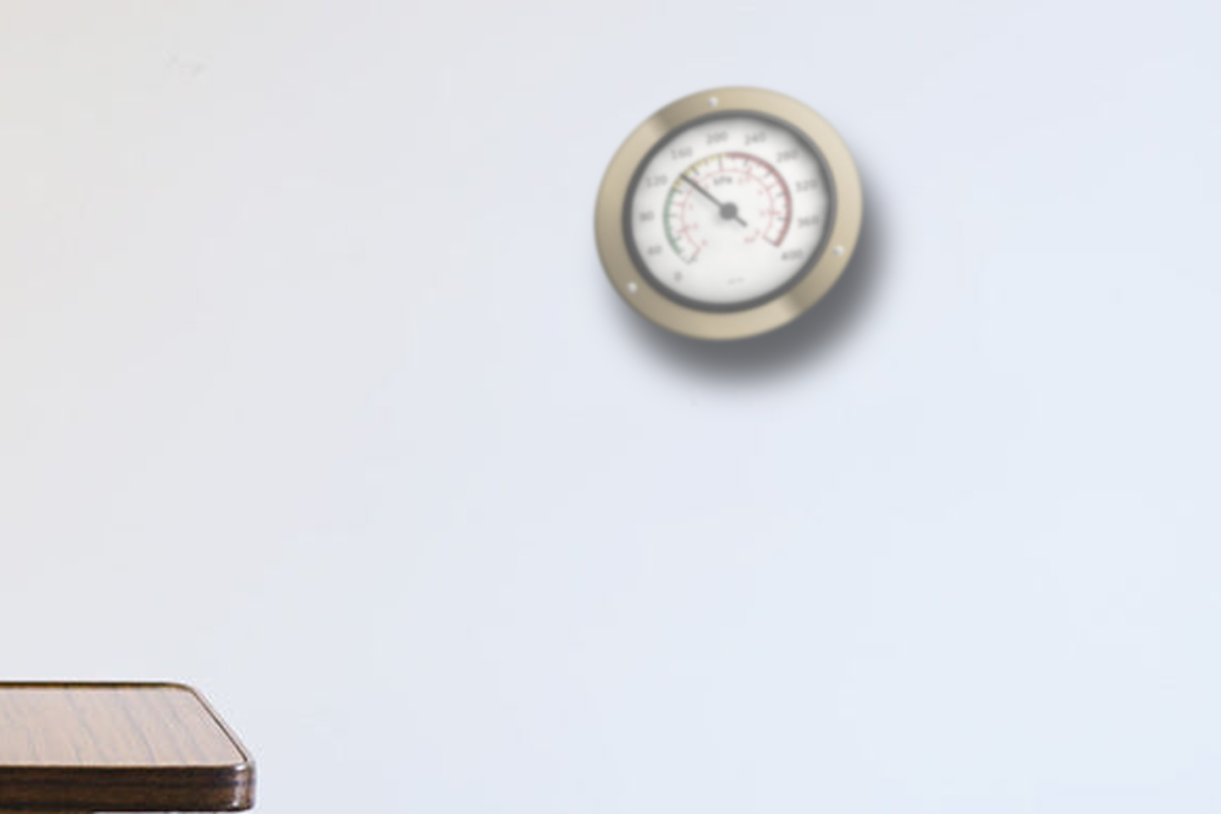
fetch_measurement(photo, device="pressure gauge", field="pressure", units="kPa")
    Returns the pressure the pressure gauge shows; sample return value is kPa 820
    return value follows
kPa 140
